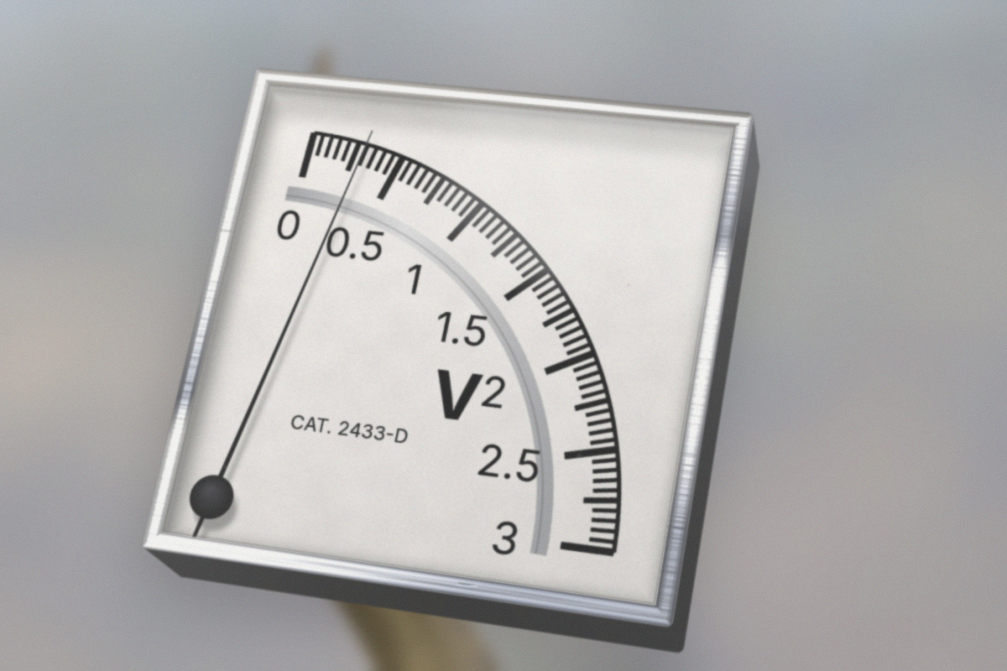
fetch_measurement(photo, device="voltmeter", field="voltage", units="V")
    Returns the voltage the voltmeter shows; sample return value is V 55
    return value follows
V 0.3
